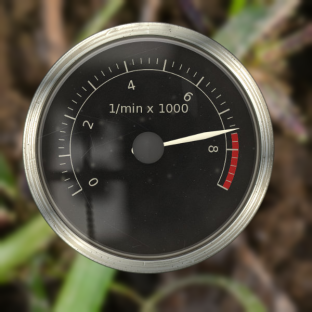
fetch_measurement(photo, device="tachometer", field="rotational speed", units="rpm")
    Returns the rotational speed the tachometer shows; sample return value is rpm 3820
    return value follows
rpm 7500
